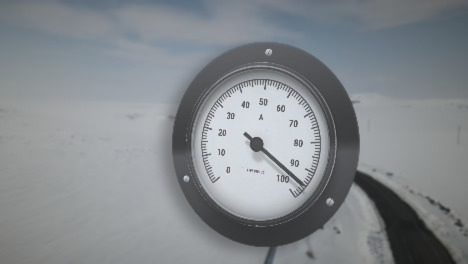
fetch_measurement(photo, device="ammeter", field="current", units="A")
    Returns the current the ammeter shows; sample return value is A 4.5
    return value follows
A 95
